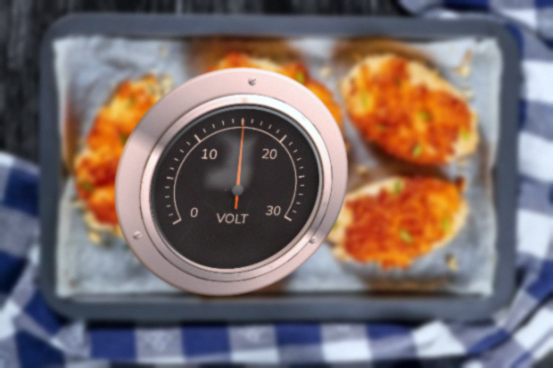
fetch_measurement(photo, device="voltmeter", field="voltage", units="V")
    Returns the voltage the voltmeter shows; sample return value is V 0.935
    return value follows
V 15
